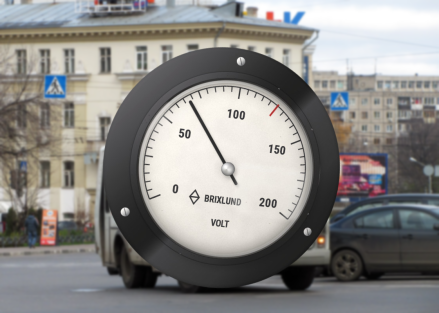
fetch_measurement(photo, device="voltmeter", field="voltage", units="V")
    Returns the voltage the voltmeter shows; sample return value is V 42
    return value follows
V 67.5
